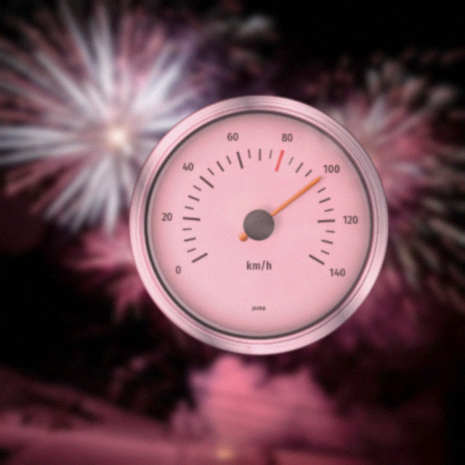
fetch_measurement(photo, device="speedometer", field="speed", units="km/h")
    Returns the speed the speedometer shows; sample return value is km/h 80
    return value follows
km/h 100
